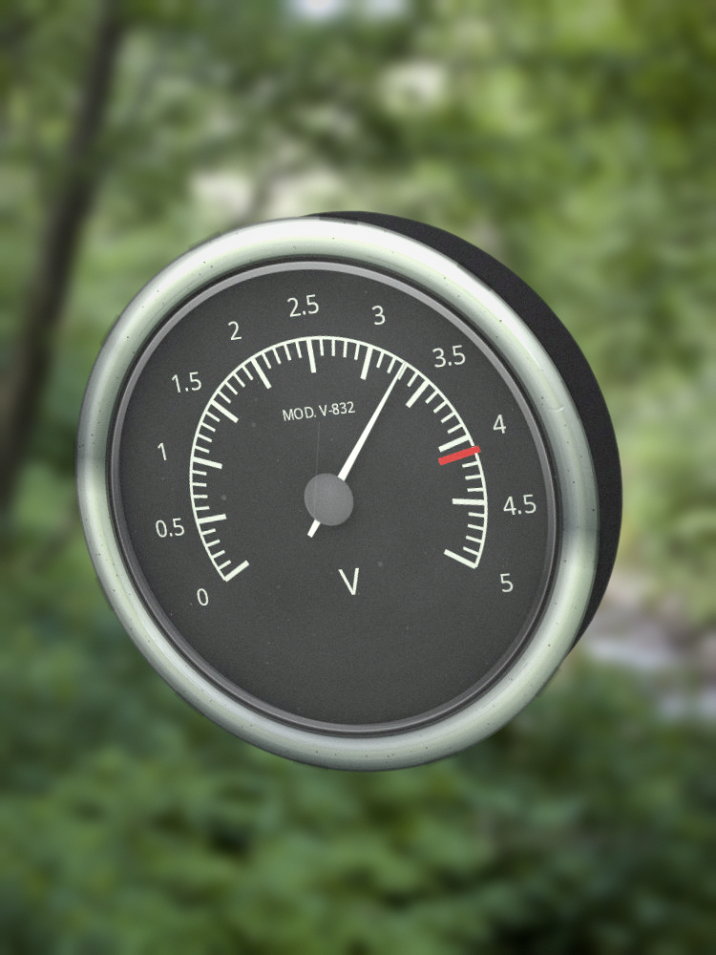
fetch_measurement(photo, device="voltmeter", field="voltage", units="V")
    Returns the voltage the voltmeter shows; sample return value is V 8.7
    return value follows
V 3.3
